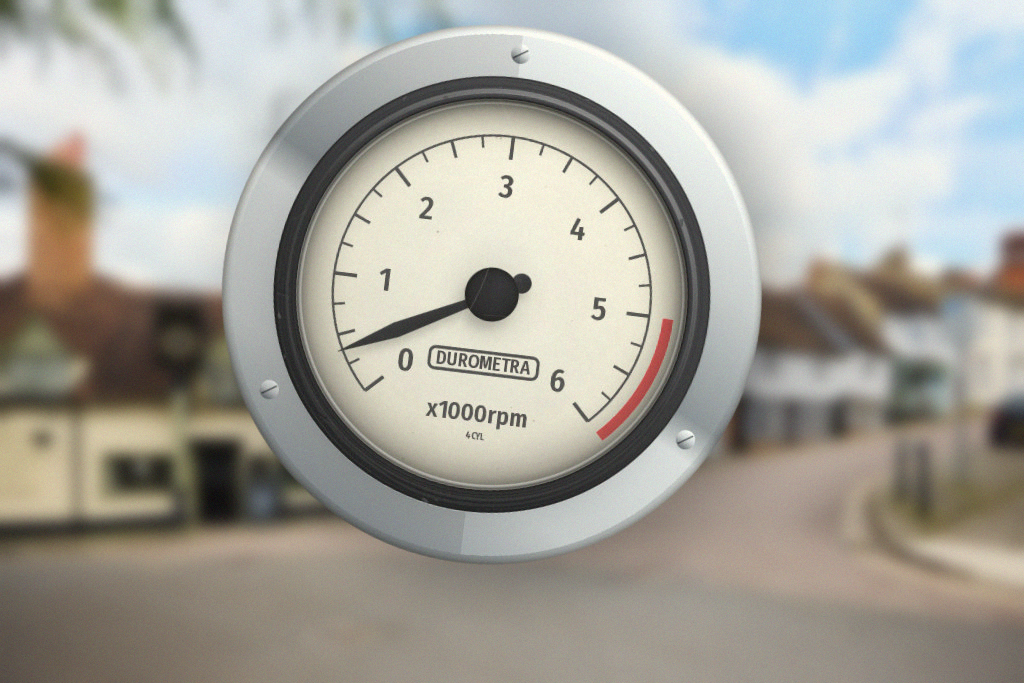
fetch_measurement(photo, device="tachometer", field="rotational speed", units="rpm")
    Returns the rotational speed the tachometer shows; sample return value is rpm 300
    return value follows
rpm 375
